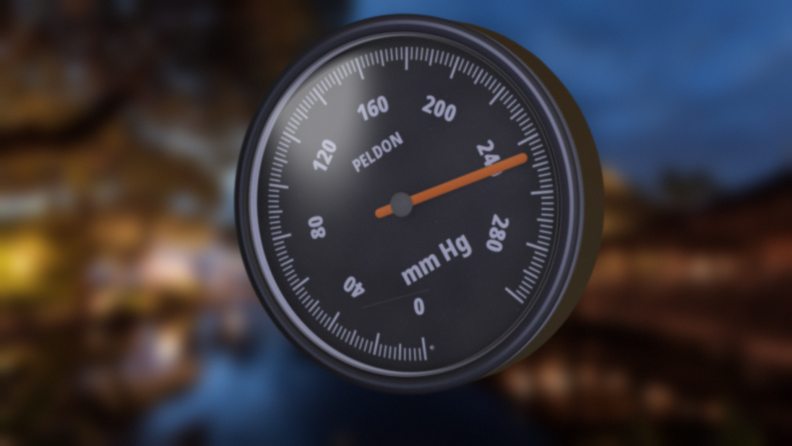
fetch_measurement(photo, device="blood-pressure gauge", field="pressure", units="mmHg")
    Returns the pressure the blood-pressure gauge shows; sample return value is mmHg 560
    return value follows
mmHg 246
